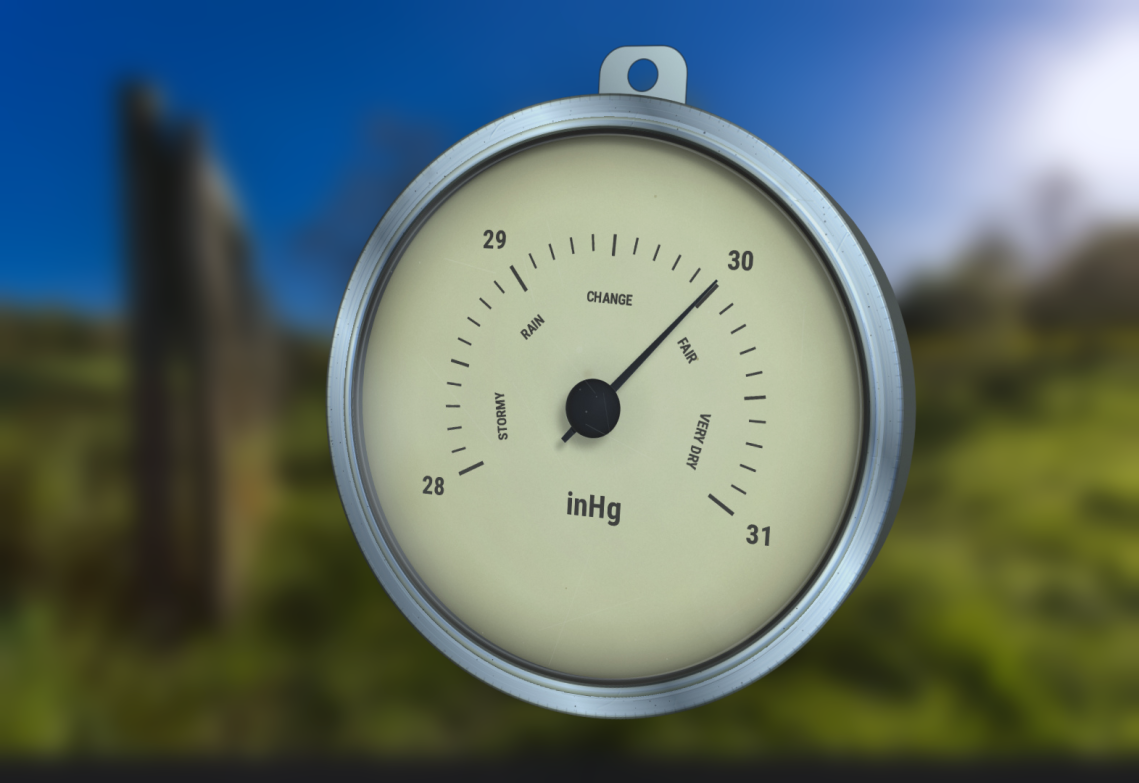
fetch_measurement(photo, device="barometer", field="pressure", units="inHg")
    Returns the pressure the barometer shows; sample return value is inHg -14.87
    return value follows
inHg 30
